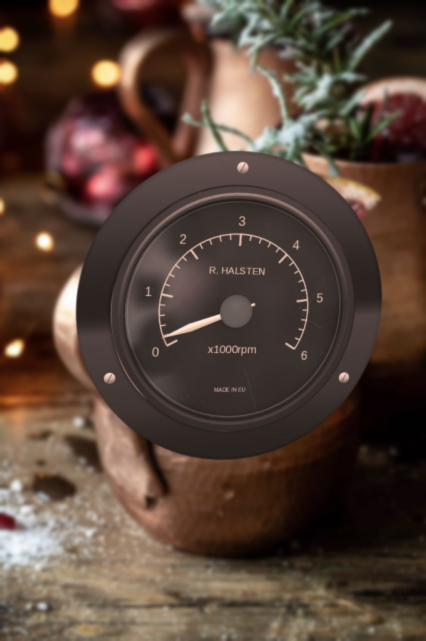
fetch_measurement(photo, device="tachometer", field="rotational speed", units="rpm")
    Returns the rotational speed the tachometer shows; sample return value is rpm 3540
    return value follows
rpm 200
